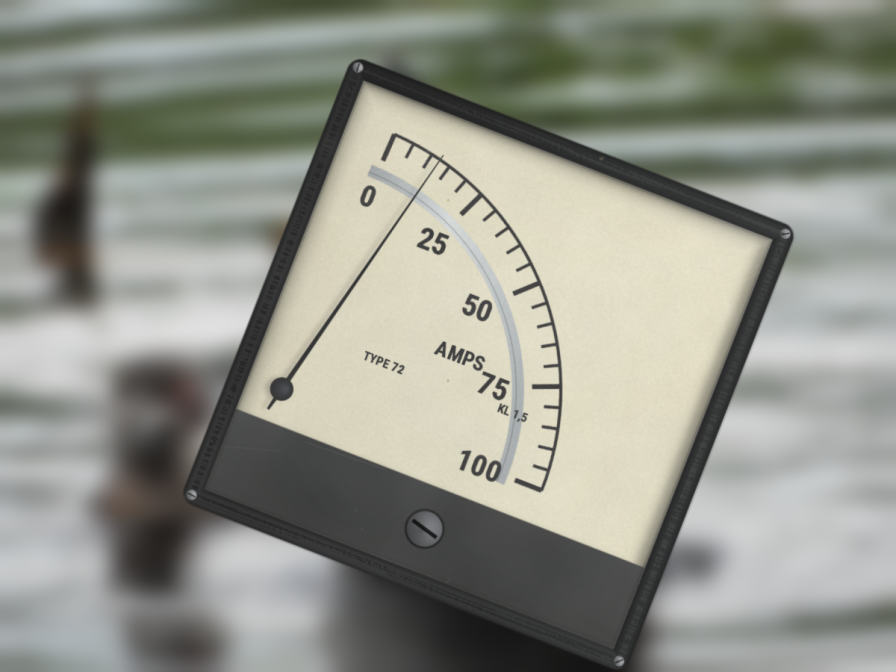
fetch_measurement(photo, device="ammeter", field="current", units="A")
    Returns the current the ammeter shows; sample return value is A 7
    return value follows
A 12.5
